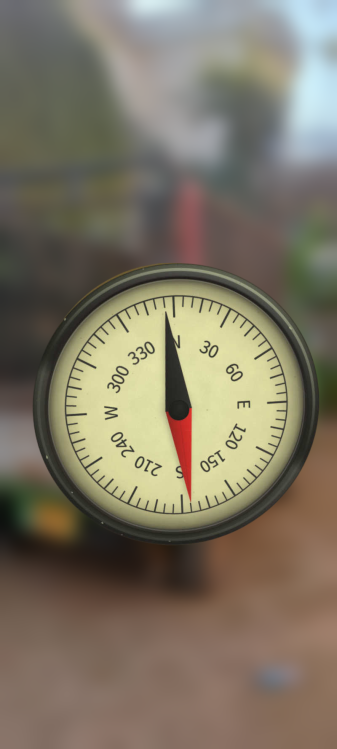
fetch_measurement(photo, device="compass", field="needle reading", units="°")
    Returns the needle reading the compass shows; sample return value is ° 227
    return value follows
° 175
